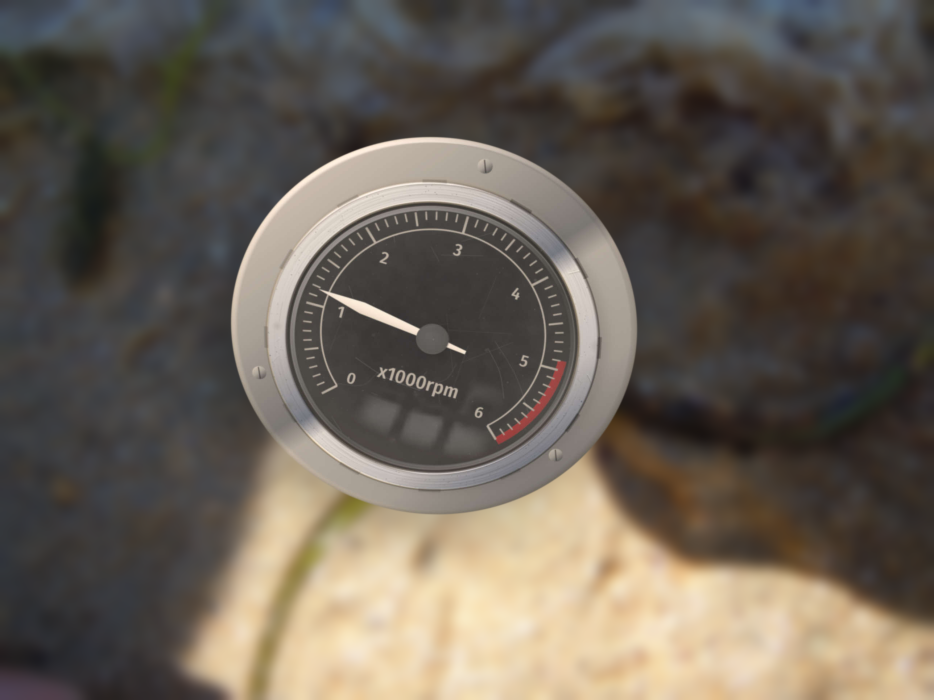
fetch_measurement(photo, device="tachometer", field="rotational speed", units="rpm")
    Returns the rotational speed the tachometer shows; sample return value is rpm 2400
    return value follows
rpm 1200
